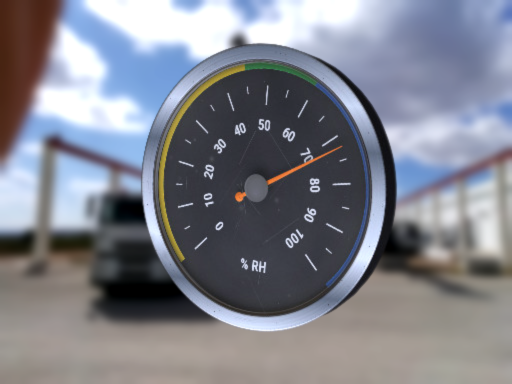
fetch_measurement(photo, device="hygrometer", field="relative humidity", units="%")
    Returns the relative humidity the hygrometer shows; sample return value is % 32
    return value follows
% 72.5
